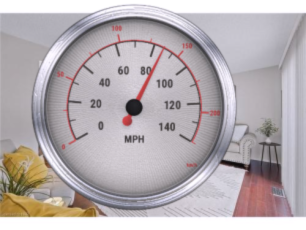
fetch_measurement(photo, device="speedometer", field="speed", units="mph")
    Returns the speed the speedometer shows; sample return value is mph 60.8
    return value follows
mph 85
